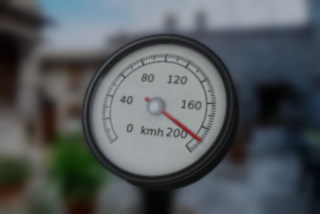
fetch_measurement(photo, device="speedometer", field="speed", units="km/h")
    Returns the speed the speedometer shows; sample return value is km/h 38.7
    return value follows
km/h 190
